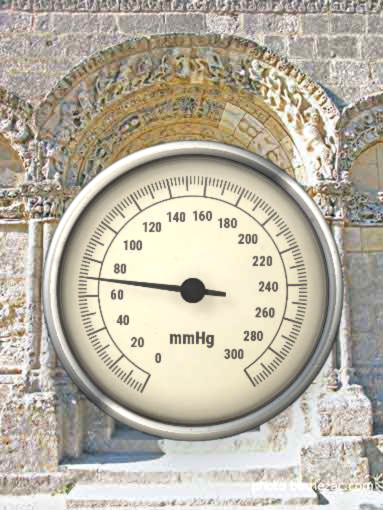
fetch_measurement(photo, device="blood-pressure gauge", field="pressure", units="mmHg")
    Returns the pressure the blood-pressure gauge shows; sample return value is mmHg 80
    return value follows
mmHg 70
